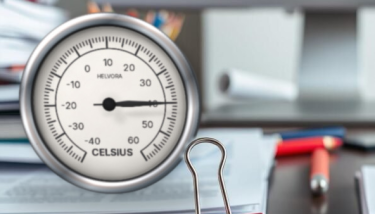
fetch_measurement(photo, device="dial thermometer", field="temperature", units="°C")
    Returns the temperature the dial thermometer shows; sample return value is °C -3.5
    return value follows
°C 40
